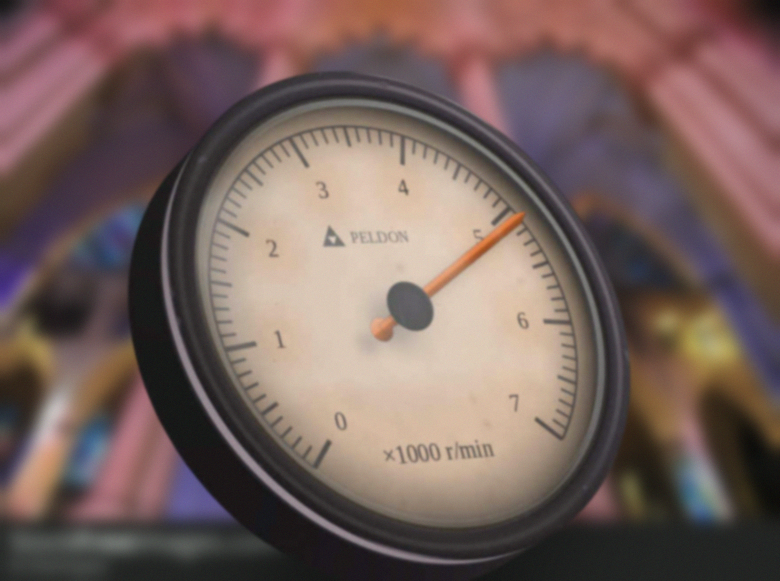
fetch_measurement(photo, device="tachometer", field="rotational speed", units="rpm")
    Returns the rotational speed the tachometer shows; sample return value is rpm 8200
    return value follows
rpm 5100
